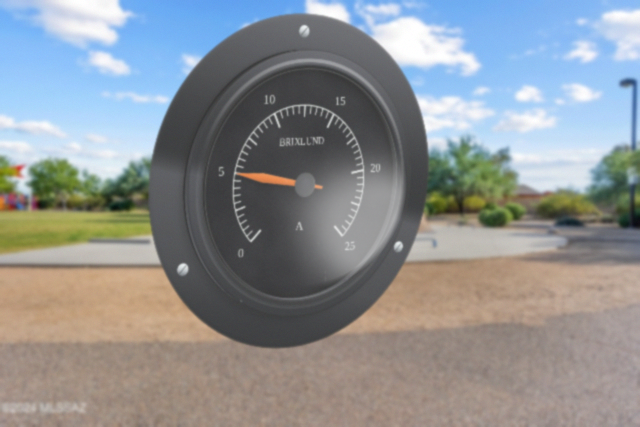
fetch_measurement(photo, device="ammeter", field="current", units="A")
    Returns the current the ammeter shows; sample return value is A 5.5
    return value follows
A 5
